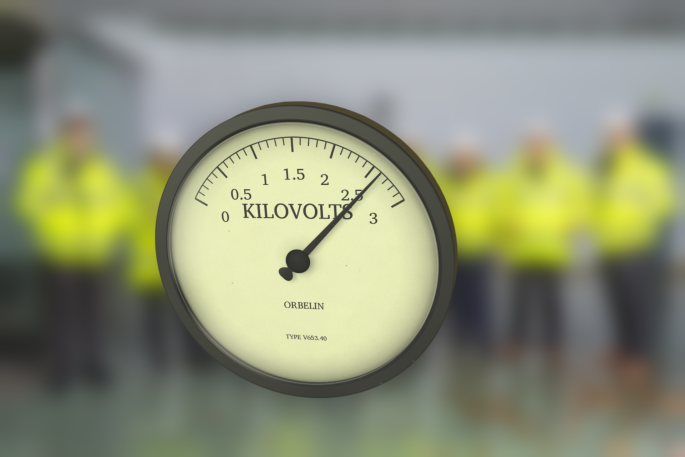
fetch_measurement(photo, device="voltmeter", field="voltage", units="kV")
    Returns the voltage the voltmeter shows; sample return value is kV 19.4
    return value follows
kV 2.6
